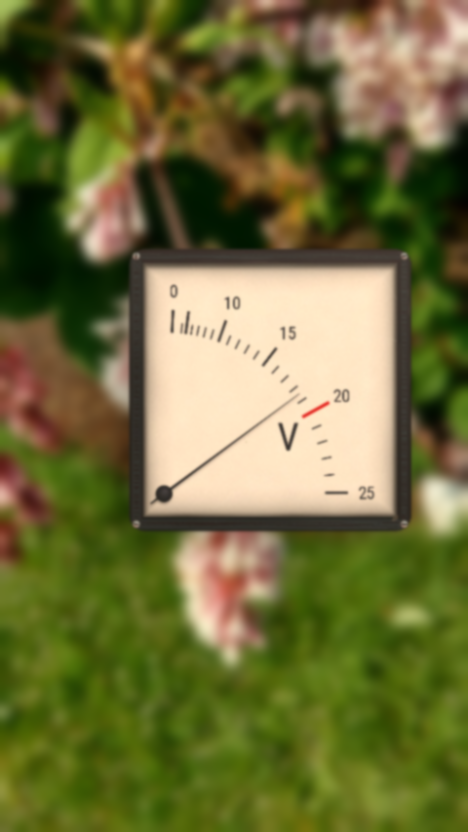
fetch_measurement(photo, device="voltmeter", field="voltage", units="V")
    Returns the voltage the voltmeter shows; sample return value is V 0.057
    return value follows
V 18.5
